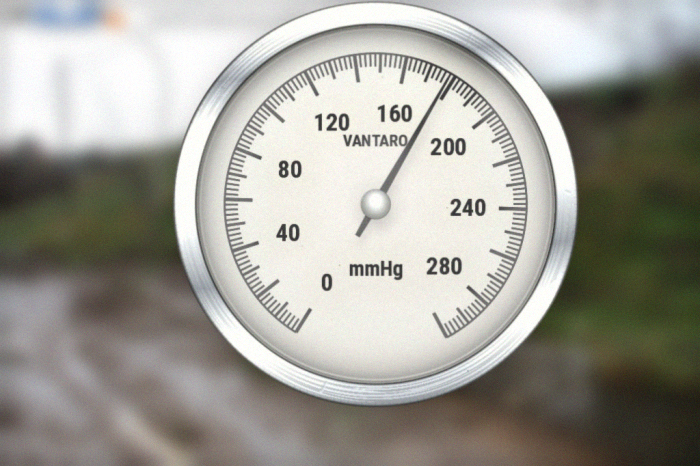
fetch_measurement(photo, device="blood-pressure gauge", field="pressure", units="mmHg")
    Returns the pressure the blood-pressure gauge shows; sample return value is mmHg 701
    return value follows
mmHg 178
